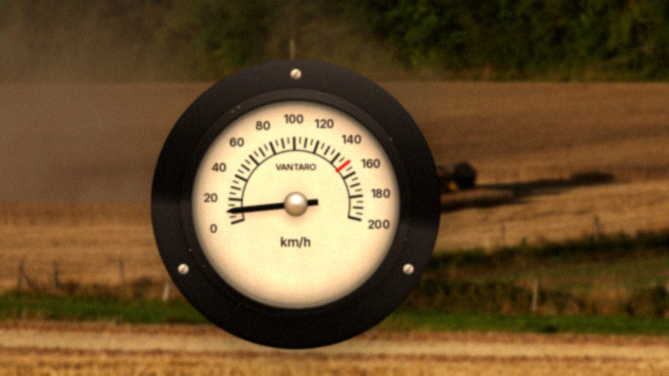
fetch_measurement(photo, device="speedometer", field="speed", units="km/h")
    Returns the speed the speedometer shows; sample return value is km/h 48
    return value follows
km/h 10
